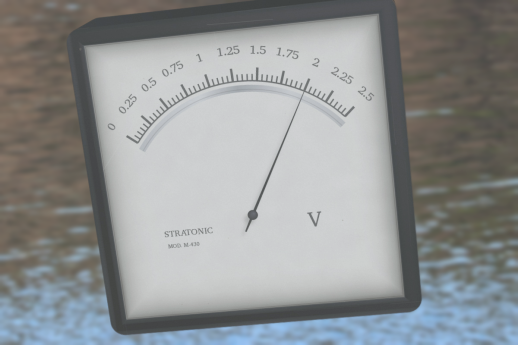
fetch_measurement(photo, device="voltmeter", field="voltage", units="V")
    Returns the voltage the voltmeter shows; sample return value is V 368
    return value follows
V 2
